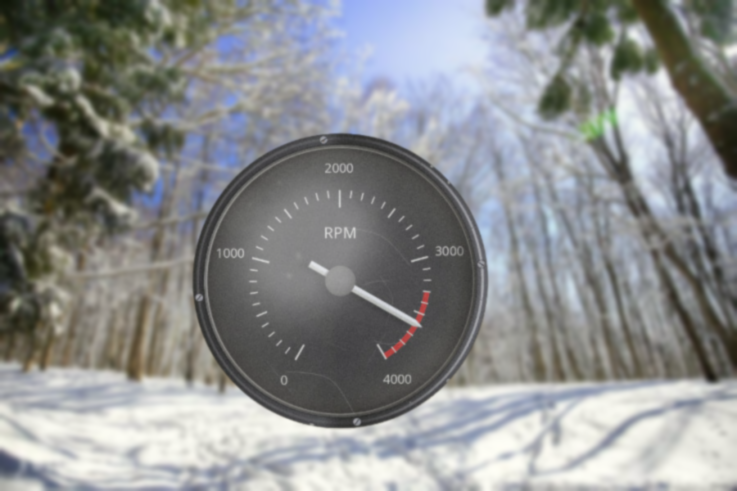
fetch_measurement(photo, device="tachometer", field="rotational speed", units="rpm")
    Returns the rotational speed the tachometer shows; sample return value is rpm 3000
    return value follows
rpm 3600
